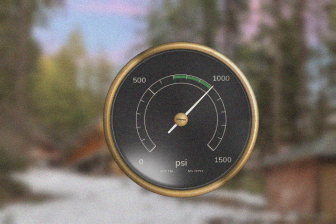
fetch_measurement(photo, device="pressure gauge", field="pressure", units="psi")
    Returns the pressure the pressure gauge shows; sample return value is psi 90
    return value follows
psi 1000
